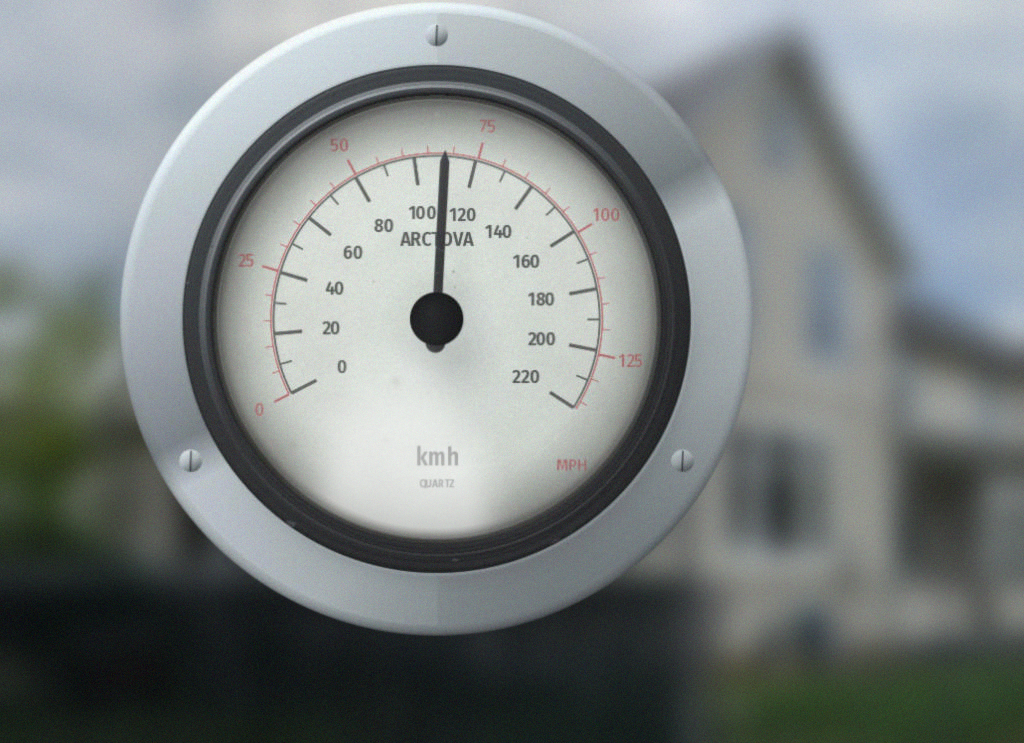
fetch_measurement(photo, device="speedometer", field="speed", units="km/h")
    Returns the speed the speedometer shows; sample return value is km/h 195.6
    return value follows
km/h 110
